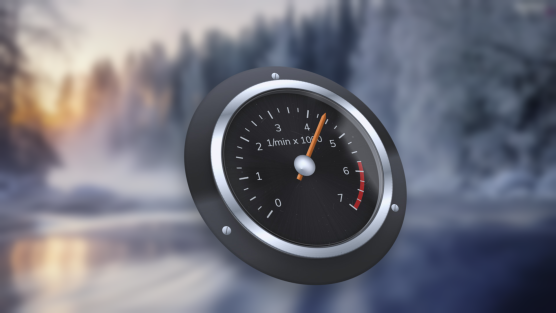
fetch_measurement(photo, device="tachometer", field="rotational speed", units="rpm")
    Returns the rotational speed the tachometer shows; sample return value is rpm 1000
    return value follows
rpm 4375
